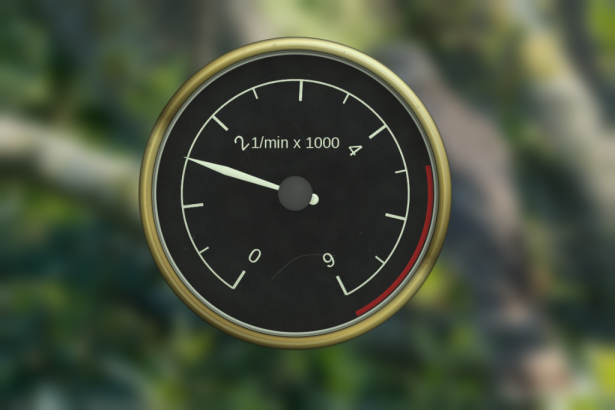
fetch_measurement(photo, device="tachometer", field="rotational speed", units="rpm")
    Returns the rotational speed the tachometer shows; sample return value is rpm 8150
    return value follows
rpm 1500
